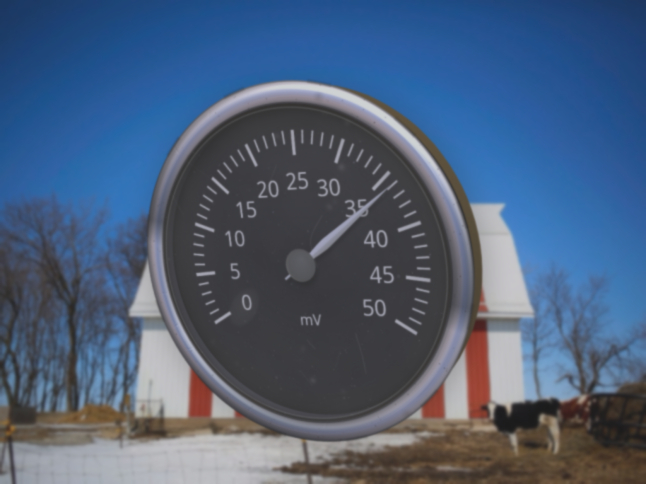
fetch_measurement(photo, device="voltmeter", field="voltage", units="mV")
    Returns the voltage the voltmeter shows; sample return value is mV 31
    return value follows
mV 36
